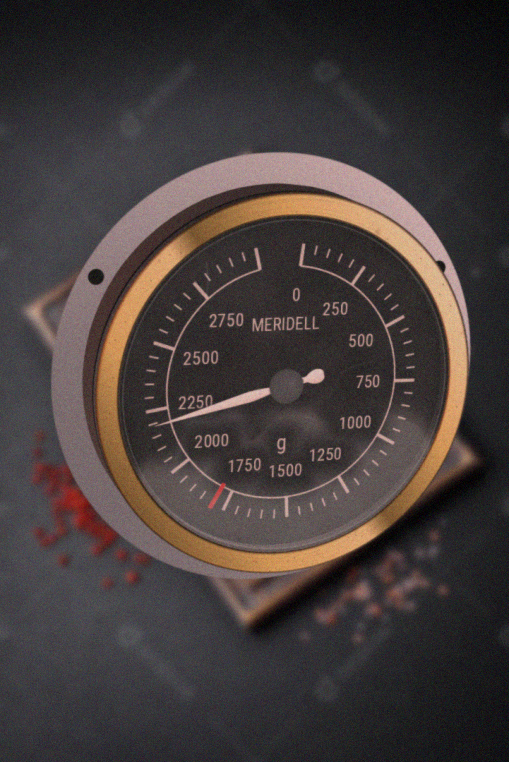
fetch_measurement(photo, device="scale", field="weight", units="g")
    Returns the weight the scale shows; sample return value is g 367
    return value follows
g 2200
